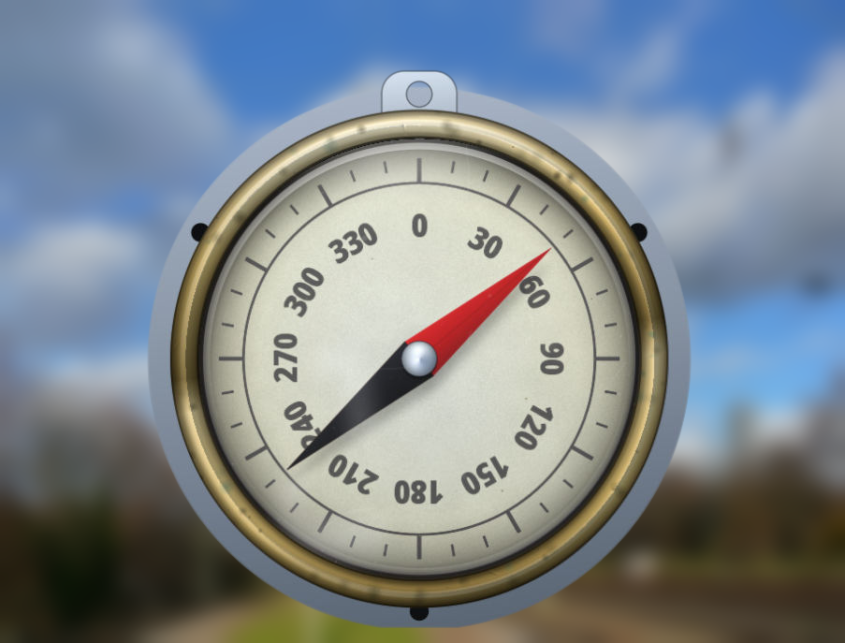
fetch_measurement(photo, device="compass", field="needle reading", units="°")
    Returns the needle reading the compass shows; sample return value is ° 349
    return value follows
° 50
